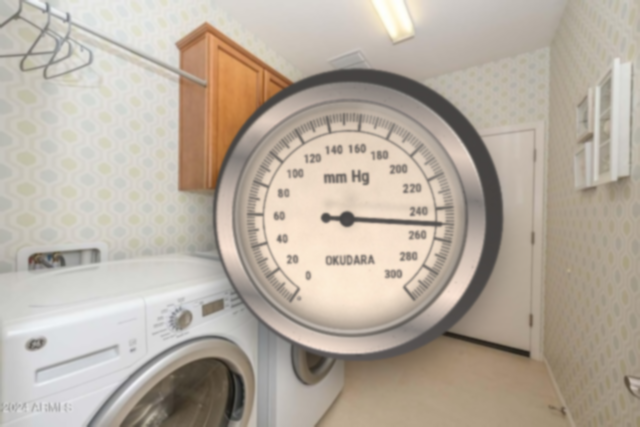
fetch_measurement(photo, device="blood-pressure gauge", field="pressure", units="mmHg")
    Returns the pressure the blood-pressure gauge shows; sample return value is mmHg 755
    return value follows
mmHg 250
